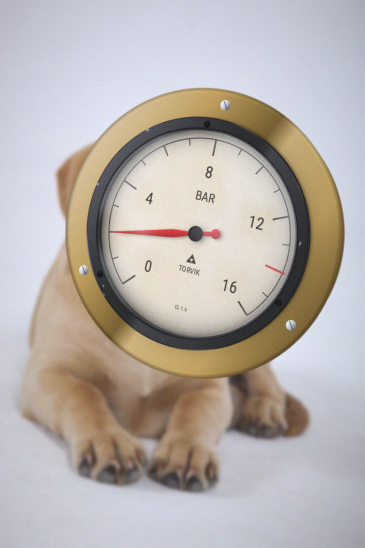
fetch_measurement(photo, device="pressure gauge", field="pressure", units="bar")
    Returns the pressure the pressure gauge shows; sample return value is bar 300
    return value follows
bar 2
